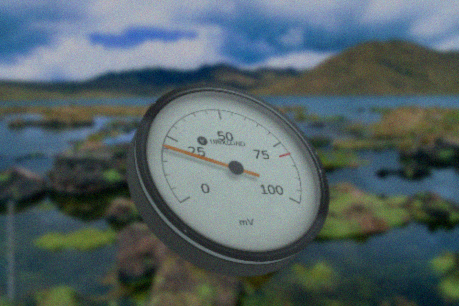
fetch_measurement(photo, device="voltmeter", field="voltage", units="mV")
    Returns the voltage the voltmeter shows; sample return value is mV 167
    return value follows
mV 20
